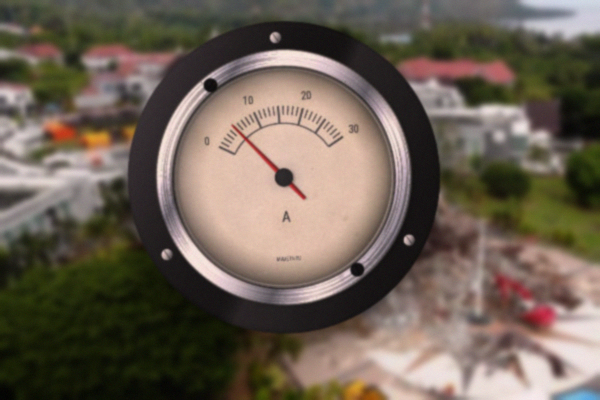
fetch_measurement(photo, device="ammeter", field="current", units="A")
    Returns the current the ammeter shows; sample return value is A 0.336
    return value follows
A 5
